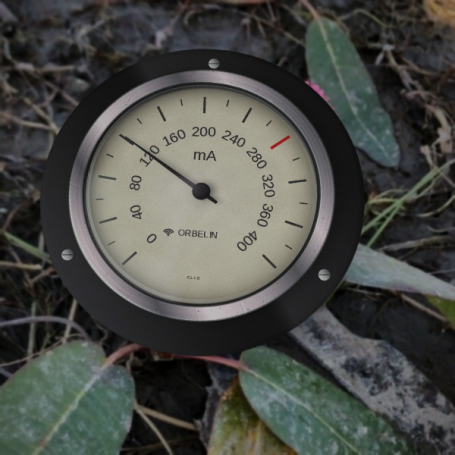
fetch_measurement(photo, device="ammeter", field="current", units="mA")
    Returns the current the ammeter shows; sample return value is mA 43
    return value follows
mA 120
